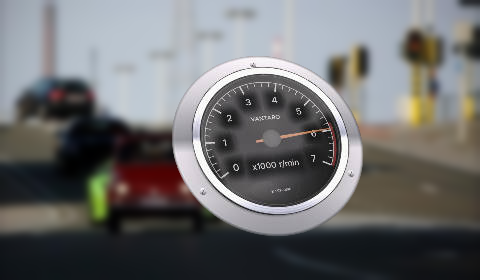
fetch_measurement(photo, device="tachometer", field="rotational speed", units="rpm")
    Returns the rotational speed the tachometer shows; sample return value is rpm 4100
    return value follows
rpm 6000
